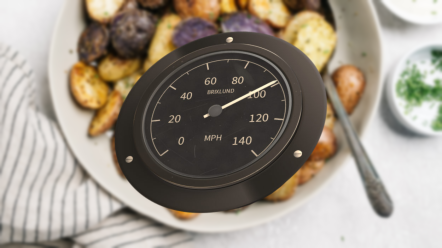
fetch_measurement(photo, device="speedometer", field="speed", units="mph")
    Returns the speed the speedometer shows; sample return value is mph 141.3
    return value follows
mph 100
